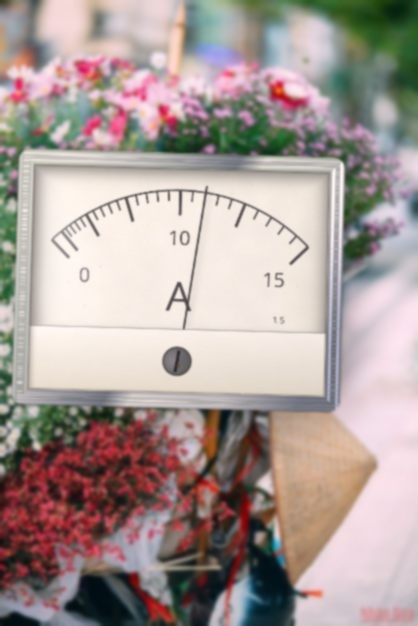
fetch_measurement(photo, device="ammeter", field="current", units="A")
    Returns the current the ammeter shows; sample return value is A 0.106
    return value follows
A 11
